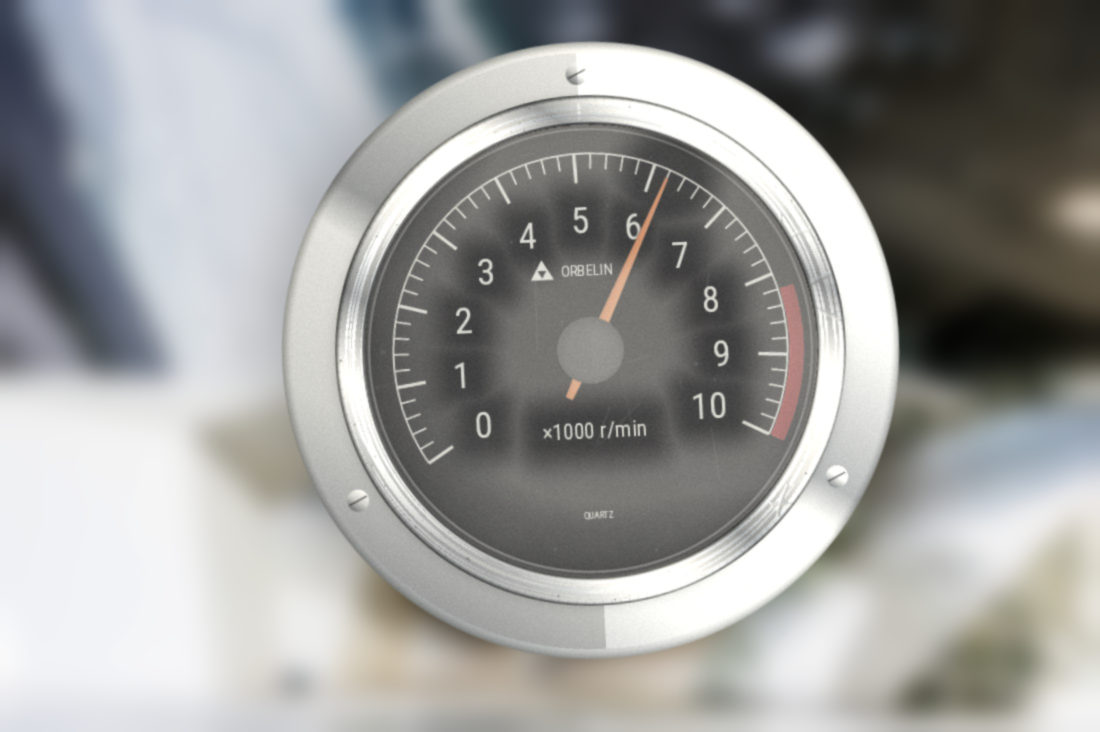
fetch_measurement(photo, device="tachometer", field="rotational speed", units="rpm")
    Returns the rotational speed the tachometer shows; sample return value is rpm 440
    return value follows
rpm 6200
